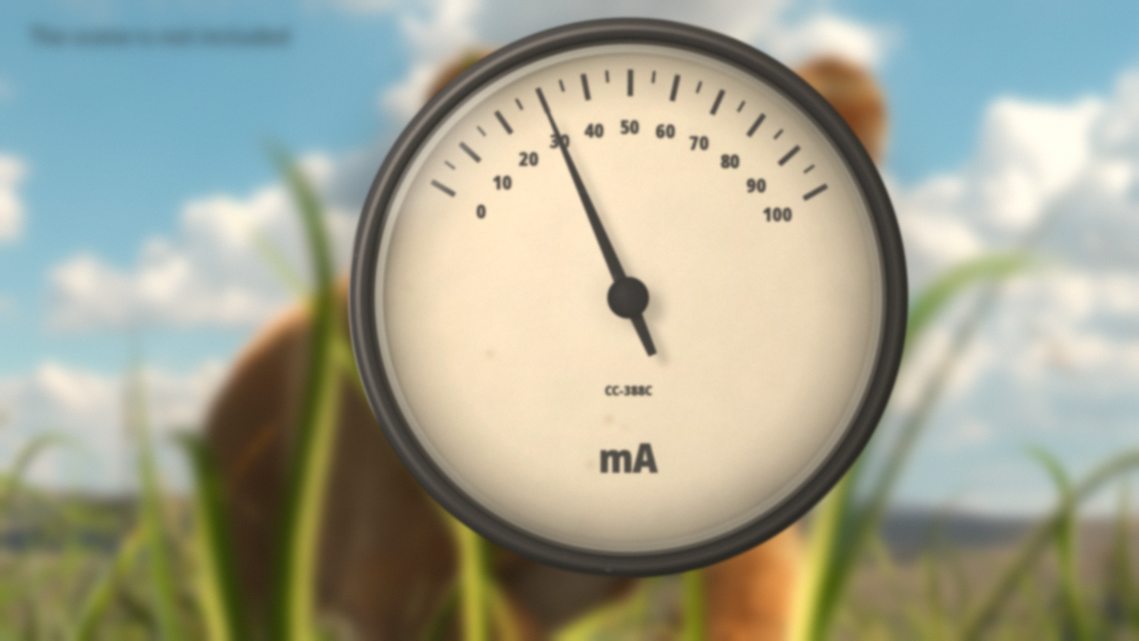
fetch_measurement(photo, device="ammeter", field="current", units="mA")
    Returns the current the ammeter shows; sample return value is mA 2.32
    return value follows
mA 30
